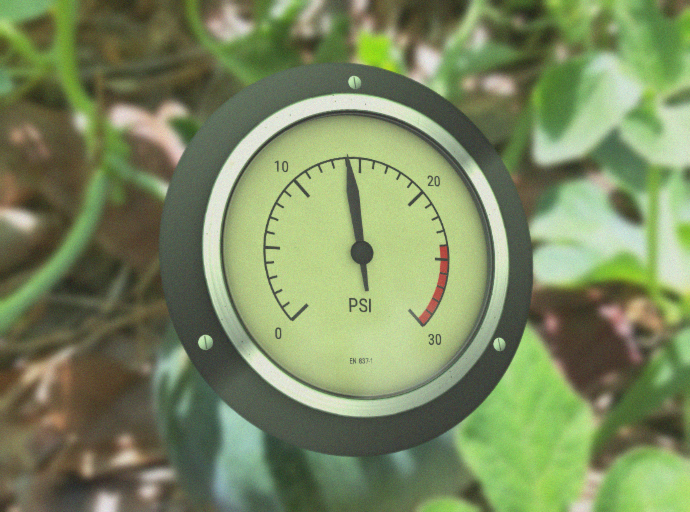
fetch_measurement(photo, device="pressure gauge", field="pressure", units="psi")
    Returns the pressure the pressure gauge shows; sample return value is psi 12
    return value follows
psi 14
